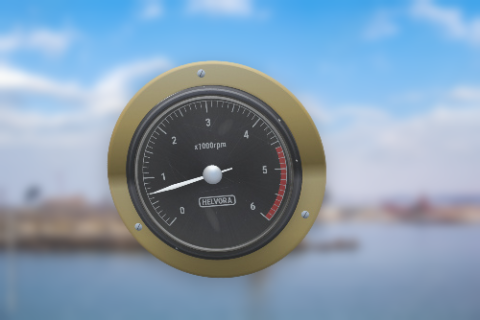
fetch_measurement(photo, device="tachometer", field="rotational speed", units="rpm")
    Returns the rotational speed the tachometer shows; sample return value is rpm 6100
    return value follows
rpm 700
